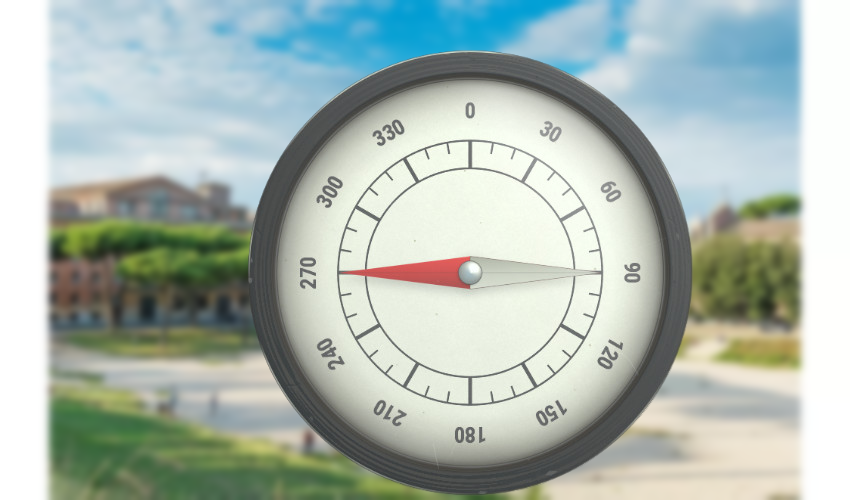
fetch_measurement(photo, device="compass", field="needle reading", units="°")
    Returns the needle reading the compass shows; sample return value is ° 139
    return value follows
° 270
